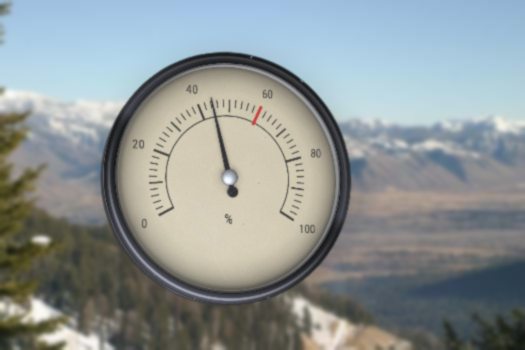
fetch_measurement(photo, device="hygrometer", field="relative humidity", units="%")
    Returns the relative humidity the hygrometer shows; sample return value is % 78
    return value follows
% 44
